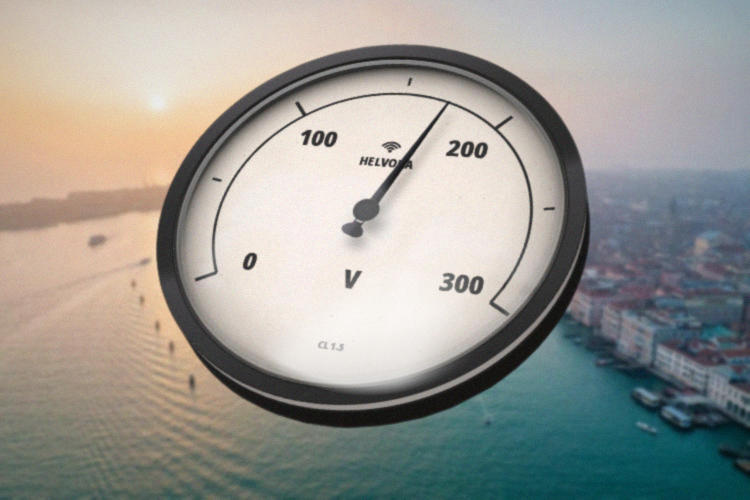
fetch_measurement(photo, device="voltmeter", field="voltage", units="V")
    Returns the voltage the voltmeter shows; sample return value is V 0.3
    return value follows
V 175
